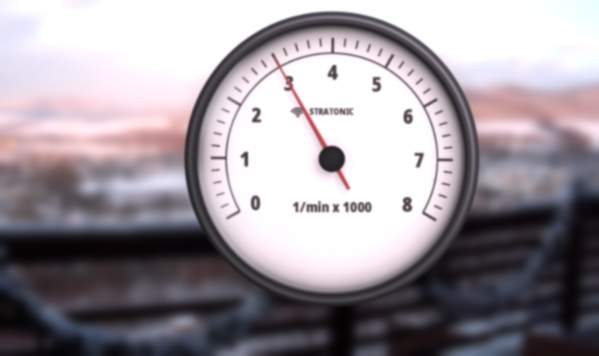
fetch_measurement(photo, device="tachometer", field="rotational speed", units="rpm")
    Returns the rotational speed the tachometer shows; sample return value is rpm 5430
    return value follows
rpm 3000
